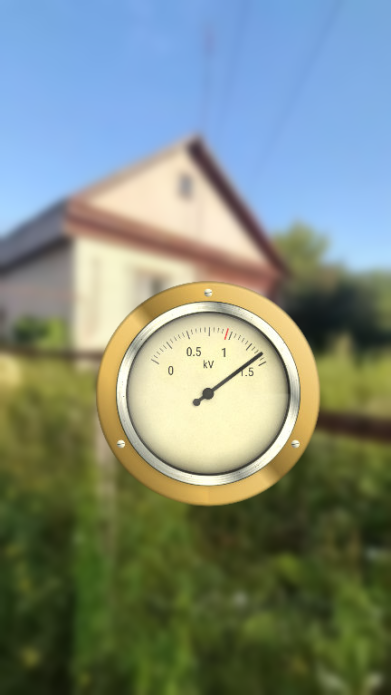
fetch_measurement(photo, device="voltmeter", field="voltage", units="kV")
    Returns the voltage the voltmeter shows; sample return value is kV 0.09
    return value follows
kV 1.4
